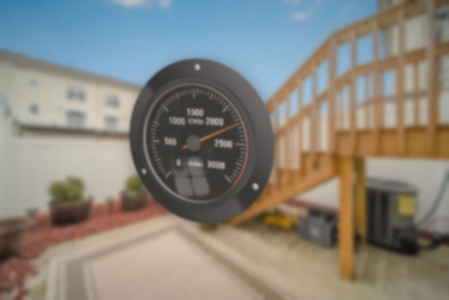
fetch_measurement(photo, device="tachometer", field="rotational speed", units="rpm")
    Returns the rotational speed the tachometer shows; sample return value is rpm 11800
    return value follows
rpm 2250
